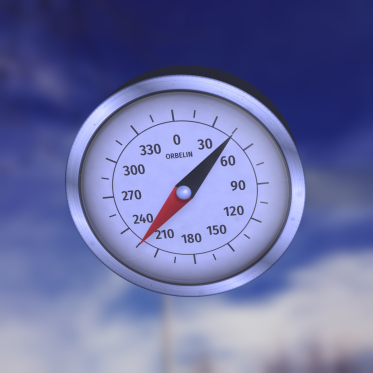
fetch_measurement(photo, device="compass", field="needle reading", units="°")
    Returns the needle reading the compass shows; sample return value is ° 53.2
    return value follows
° 225
